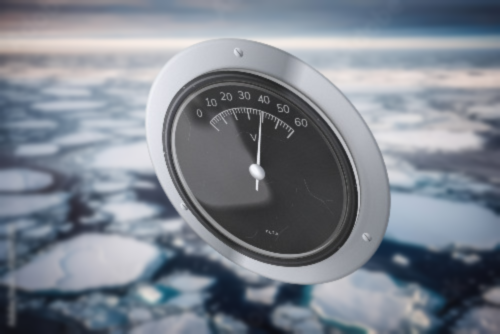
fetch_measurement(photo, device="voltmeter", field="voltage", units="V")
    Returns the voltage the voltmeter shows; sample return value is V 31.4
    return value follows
V 40
